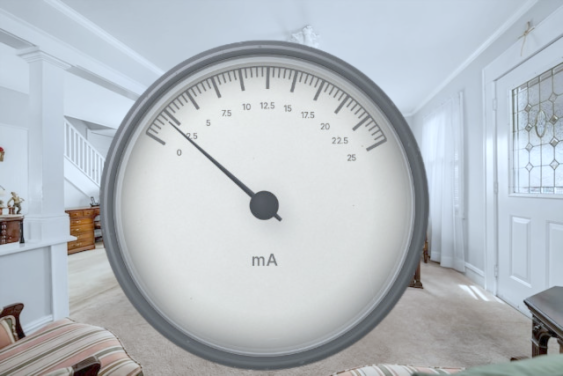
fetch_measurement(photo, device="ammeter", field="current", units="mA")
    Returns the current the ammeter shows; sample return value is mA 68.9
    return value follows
mA 2
